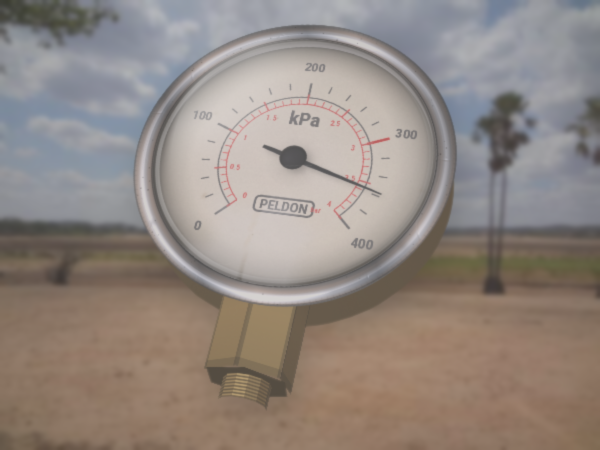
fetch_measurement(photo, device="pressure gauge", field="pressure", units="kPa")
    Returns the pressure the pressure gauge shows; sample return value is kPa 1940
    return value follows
kPa 360
